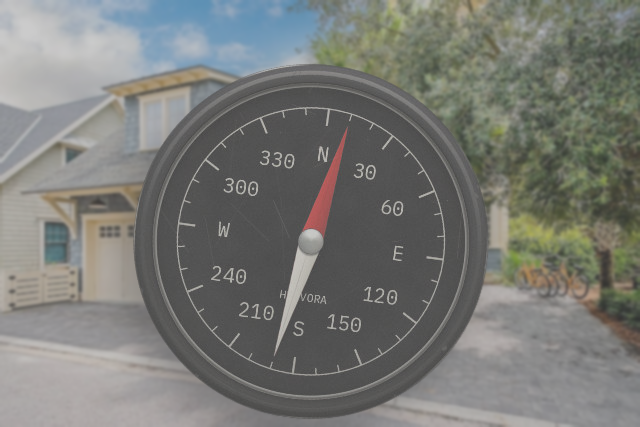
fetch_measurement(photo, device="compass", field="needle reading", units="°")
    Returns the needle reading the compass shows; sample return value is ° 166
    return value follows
° 10
